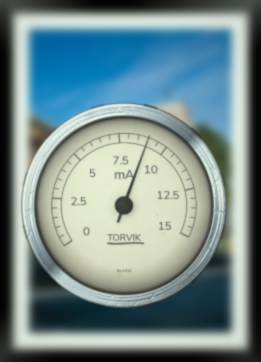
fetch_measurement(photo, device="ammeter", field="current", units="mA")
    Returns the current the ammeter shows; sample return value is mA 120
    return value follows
mA 9
